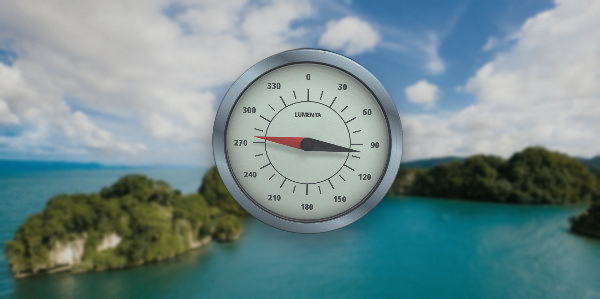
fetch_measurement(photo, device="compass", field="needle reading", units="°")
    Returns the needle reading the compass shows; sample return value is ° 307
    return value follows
° 277.5
